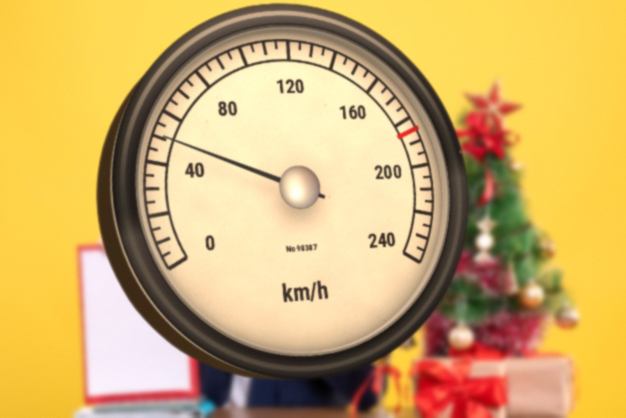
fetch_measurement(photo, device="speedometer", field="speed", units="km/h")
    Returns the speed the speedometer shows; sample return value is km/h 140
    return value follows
km/h 50
